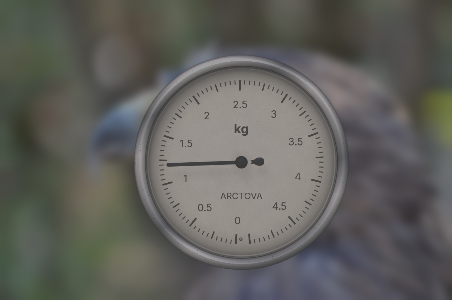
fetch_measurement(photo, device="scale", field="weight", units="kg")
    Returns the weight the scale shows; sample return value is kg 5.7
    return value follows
kg 1.2
